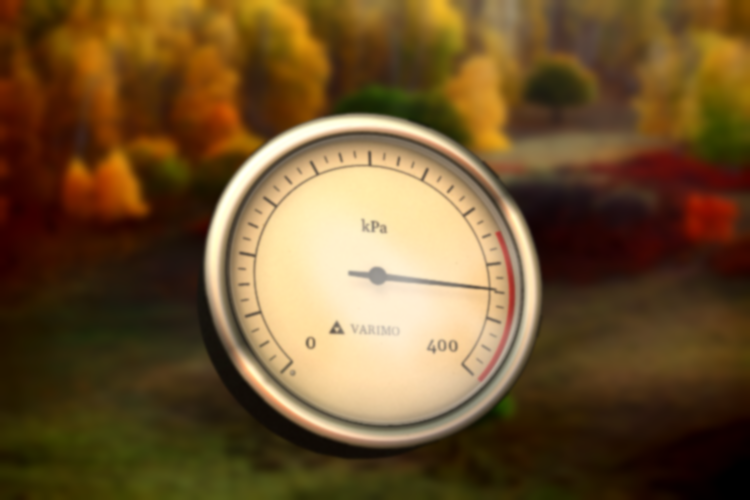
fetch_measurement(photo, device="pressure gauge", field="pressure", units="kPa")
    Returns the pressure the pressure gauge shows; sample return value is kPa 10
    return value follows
kPa 340
